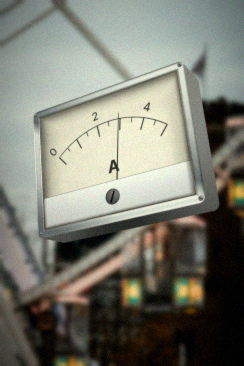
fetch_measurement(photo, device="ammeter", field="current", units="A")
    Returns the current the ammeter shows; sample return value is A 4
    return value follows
A 3
